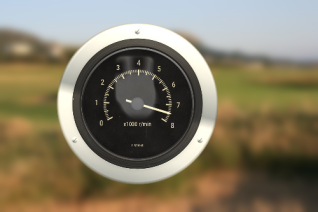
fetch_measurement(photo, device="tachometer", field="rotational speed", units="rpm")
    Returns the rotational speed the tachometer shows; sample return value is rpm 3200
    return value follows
rpm 7500
